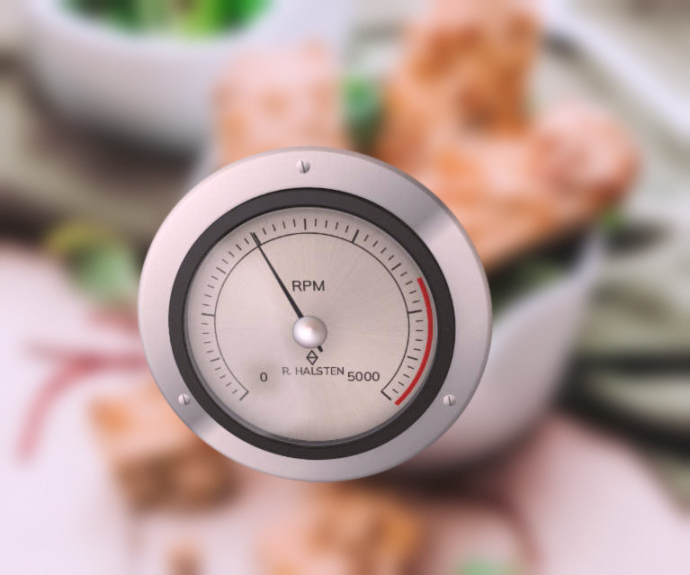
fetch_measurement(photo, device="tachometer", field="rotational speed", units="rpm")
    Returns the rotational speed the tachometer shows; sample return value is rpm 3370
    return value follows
rpm 2000
